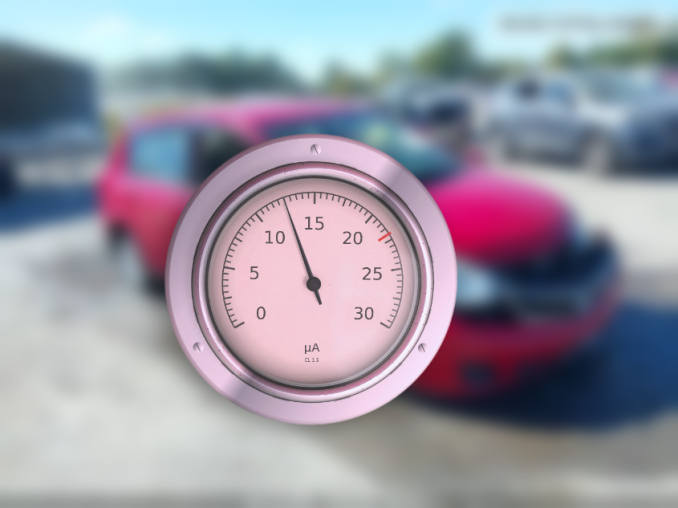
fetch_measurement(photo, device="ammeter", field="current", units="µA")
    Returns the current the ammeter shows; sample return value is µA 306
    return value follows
µA 12.5
